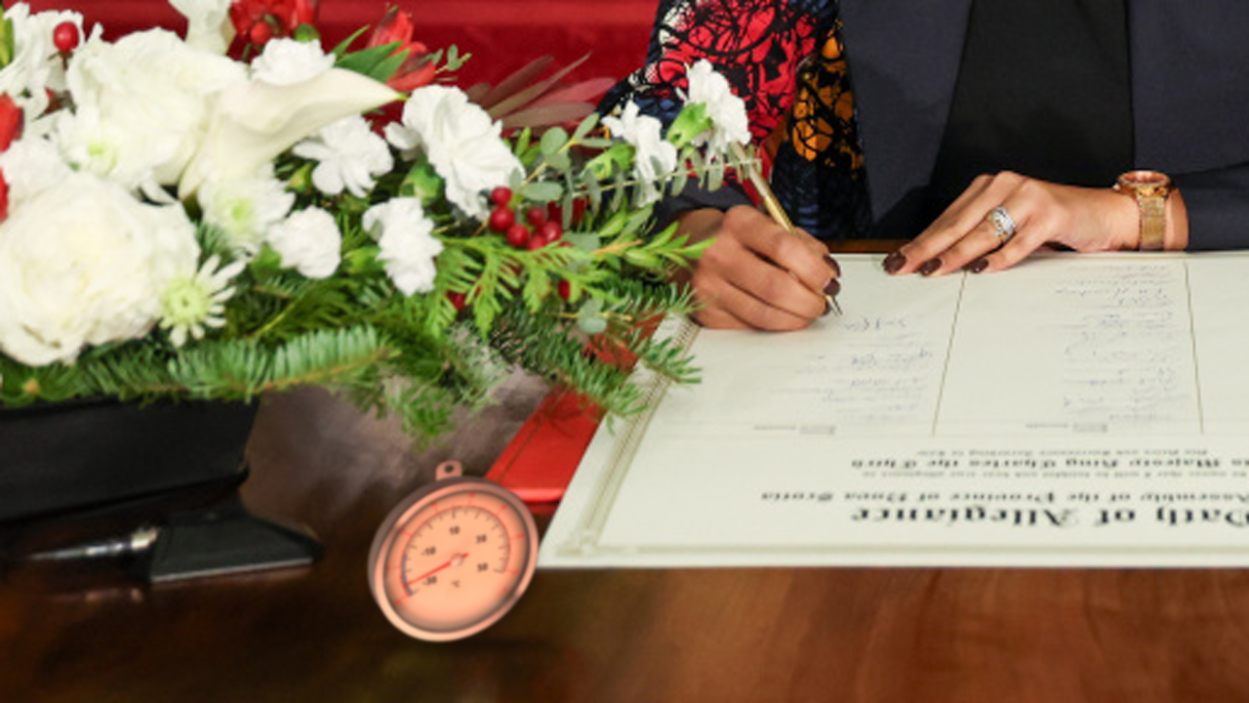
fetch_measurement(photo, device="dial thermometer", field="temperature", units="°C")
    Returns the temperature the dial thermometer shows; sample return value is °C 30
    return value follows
°C -25
